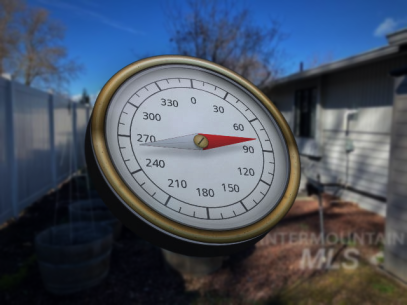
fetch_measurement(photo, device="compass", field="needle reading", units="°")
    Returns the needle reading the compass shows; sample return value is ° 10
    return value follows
° 80
